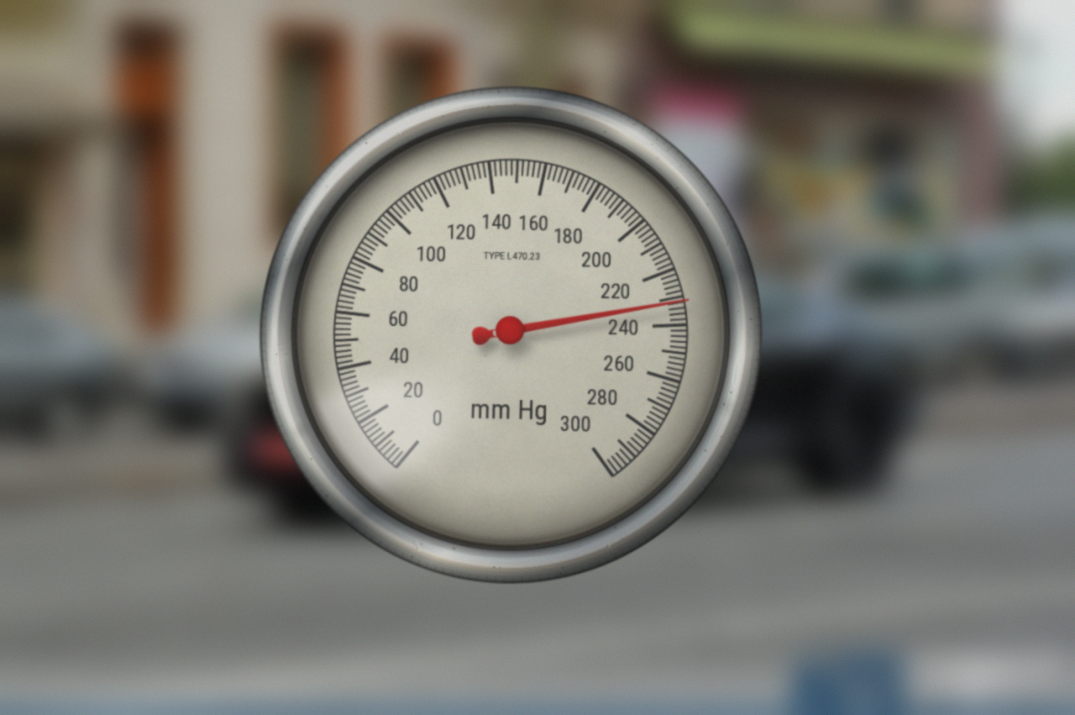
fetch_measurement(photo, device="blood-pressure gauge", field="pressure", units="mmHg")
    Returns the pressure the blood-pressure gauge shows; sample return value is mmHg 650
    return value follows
mmHg 232
